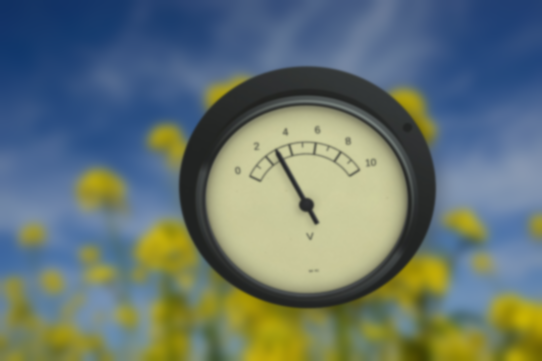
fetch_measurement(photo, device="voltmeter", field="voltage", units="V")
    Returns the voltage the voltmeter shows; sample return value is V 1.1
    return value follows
V 3
